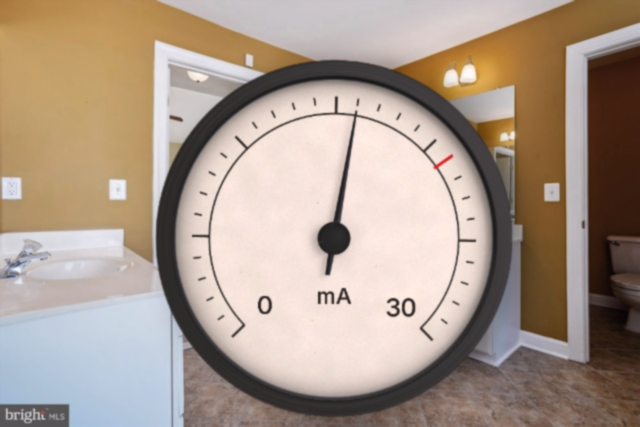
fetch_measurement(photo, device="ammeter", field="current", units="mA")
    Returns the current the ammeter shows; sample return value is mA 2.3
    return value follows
mA 16
